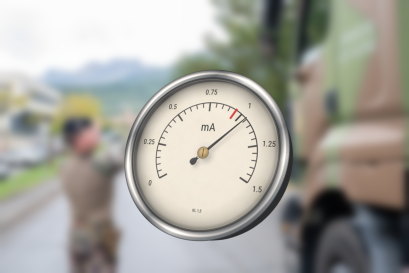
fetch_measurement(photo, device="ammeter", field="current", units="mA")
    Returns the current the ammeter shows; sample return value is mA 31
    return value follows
mA 1.05
